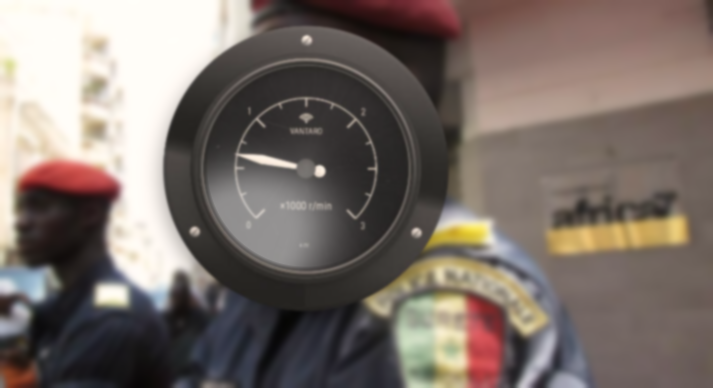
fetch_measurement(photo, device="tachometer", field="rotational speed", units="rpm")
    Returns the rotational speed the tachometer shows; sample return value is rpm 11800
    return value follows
rpm 625
